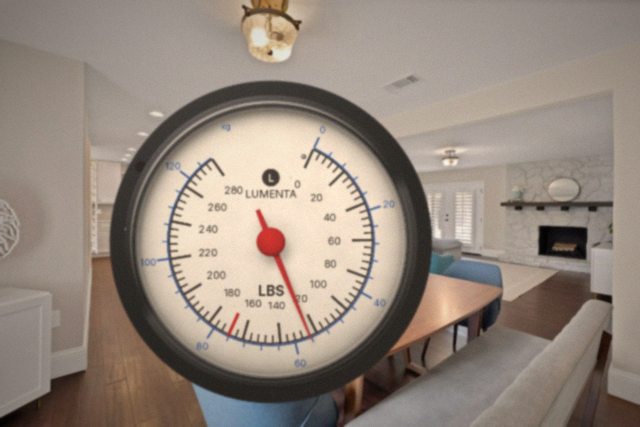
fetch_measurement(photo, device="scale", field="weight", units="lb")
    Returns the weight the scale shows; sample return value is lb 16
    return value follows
lb 124
